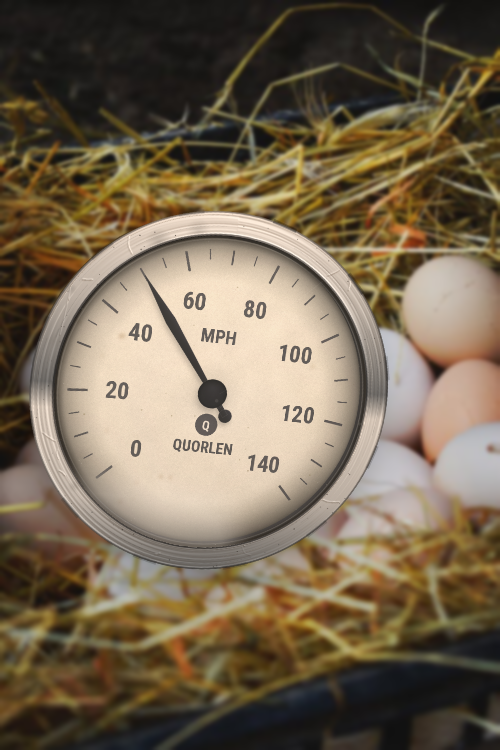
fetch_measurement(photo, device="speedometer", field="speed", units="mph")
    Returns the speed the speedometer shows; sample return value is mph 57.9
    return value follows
mph 50
